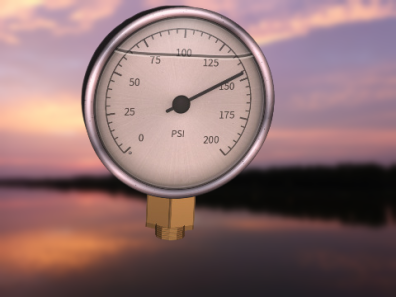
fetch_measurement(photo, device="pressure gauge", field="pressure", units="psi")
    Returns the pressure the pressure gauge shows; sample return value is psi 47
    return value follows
psi 145
